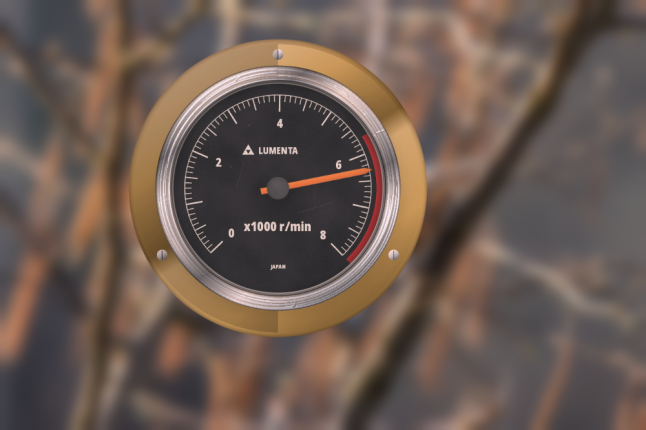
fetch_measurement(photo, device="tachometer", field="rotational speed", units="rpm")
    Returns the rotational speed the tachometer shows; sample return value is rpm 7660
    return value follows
rpm 6300
